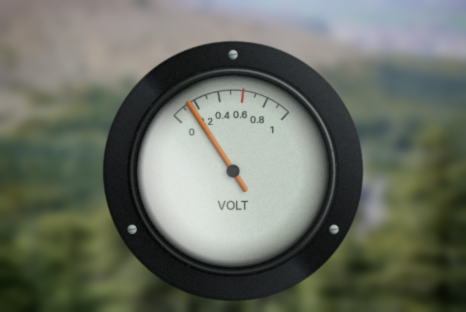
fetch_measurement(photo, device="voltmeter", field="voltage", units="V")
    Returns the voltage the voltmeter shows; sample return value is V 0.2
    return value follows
V 0.15
